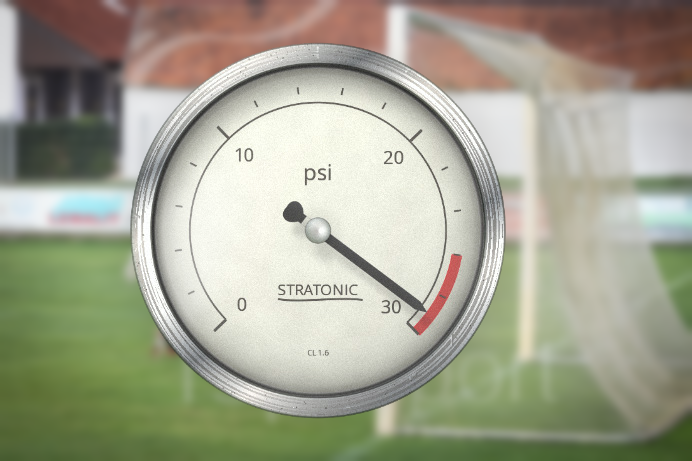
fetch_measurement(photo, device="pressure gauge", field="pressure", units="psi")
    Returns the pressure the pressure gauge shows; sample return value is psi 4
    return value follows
psi 29
